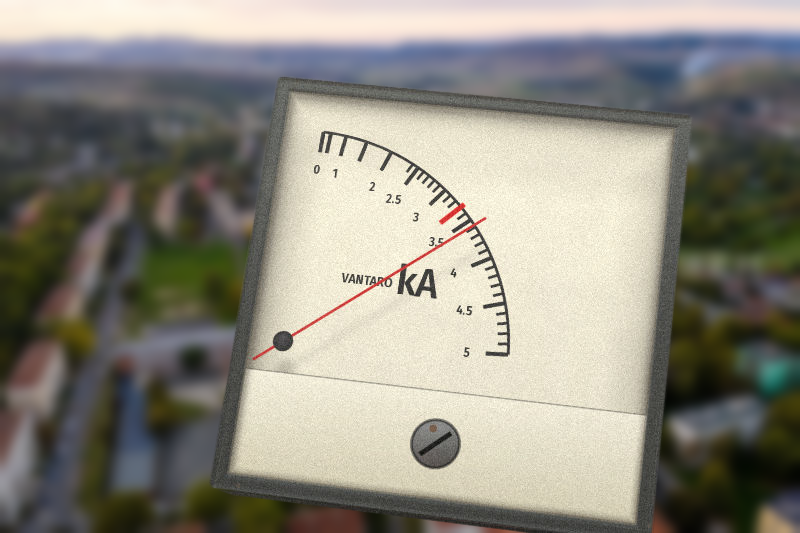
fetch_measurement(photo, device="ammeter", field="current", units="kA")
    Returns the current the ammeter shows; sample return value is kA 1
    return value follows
kA 3.6
